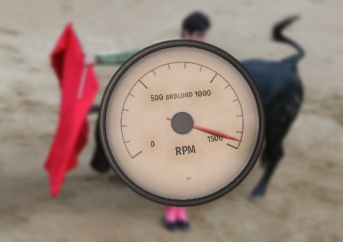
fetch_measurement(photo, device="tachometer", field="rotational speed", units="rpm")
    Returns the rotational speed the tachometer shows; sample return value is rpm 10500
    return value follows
rpm 1450
